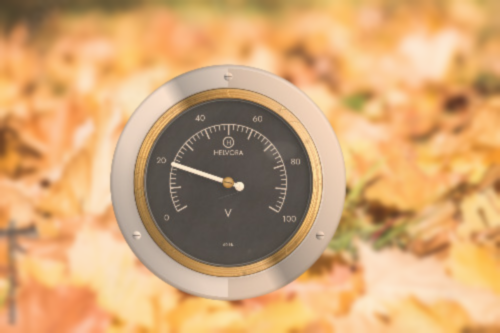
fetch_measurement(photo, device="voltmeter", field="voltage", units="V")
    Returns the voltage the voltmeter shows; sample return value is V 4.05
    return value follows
V 20
